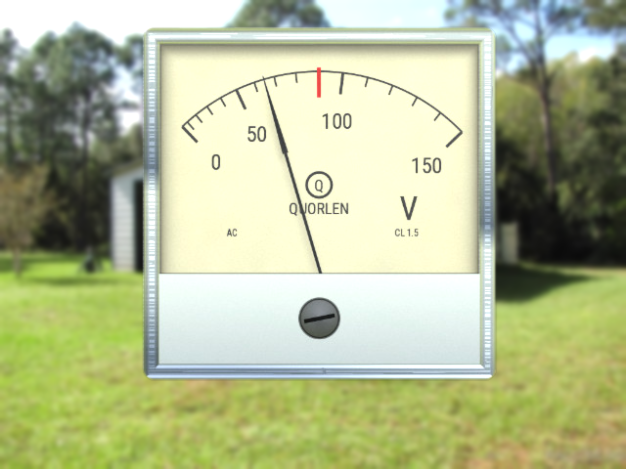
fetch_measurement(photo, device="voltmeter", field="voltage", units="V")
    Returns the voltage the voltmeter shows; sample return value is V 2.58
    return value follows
V 65
